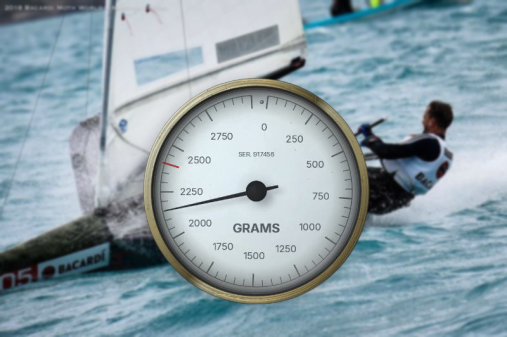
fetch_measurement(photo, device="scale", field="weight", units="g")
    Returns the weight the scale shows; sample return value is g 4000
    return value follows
g 2150
